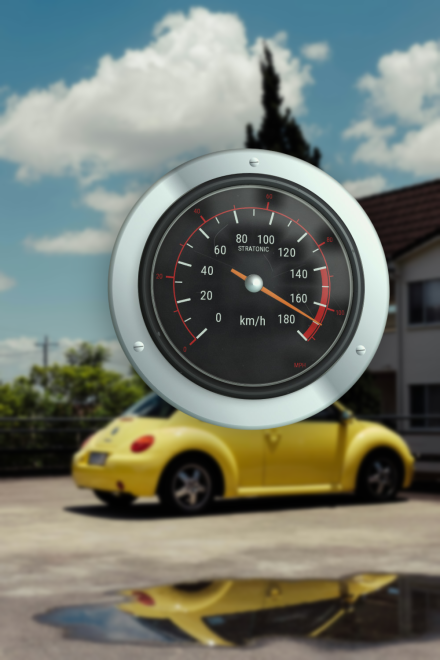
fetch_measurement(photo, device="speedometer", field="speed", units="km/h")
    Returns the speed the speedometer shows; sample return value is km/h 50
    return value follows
km/h 170
